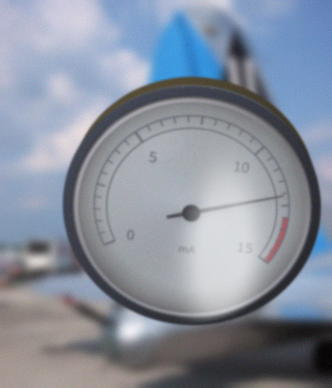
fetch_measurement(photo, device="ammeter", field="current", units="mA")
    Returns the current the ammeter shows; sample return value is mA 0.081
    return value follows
mA 12
